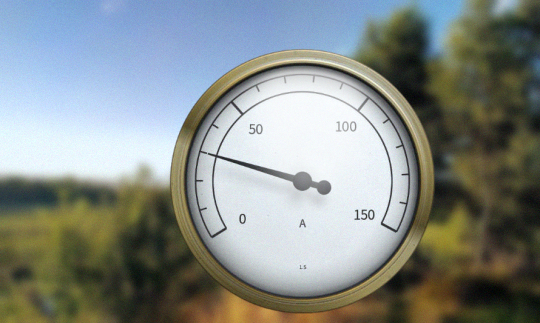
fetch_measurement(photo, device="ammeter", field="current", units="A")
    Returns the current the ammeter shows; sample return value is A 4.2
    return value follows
A 30
